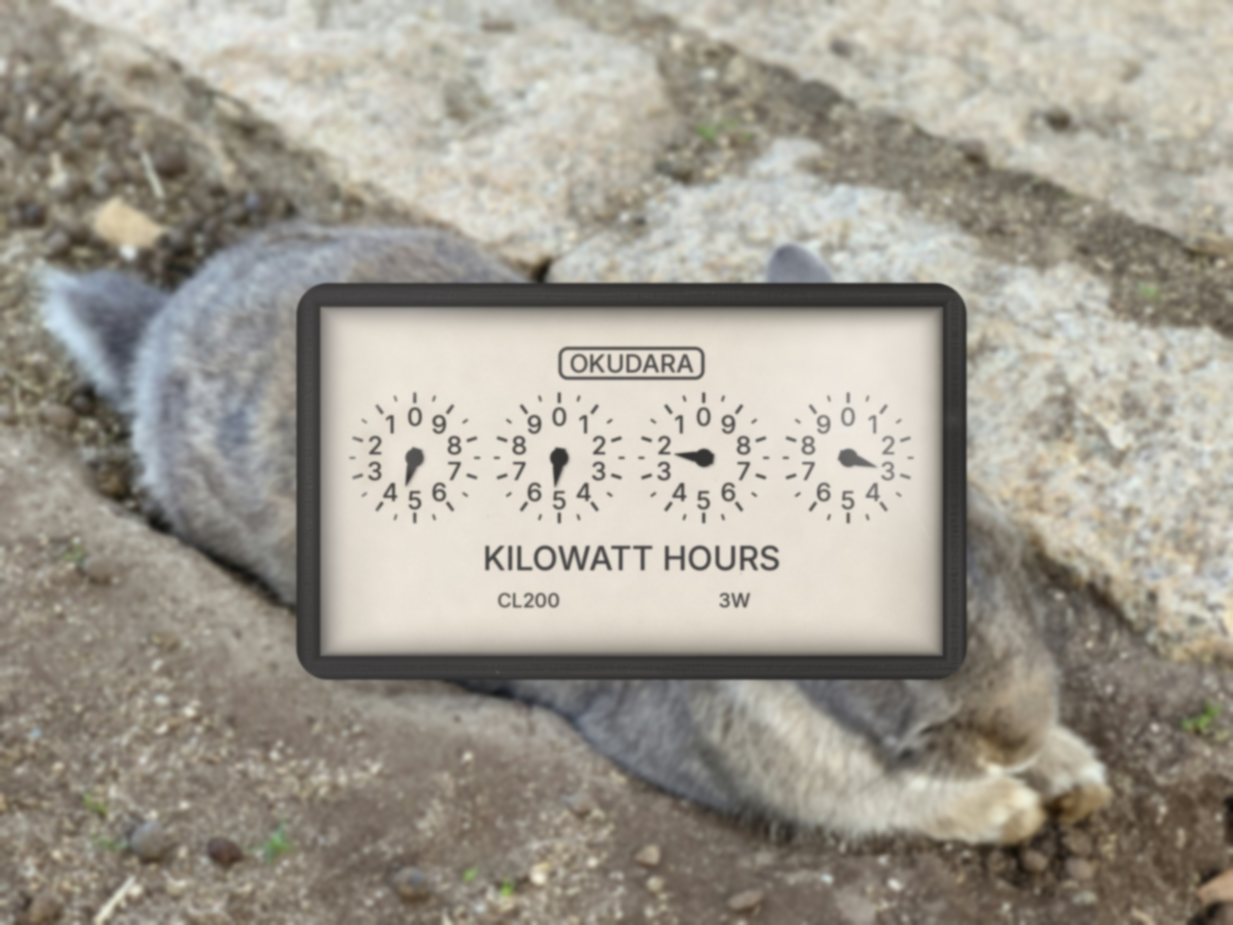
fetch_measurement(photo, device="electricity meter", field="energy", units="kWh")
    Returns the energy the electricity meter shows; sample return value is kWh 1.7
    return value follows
kWh 4523
